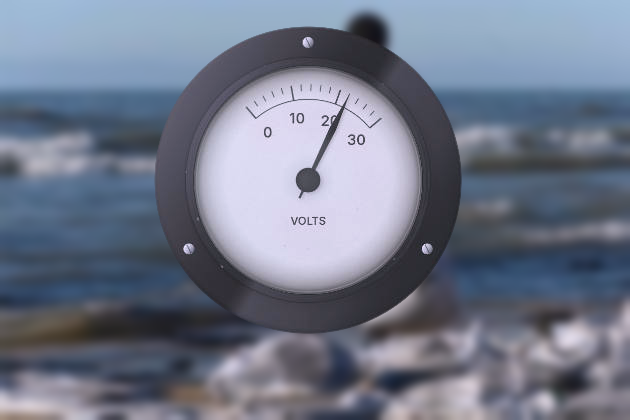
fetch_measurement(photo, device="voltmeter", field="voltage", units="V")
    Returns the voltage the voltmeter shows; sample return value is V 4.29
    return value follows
V 22
